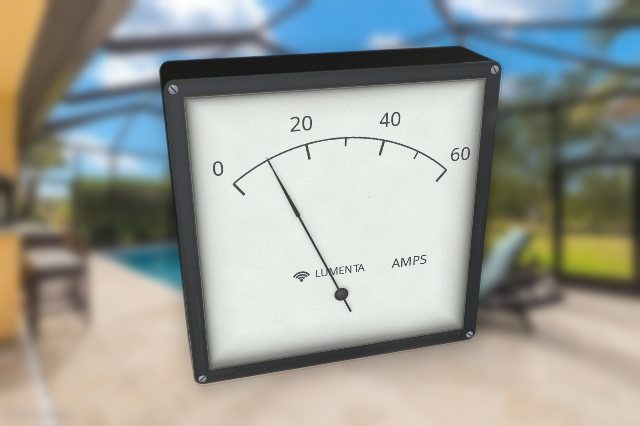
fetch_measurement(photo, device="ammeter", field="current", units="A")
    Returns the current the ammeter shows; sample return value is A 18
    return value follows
A 10
